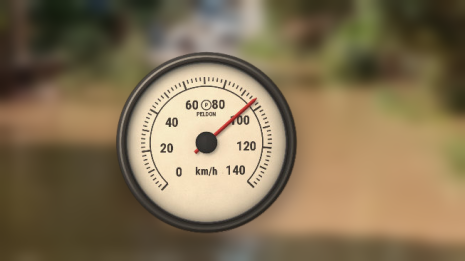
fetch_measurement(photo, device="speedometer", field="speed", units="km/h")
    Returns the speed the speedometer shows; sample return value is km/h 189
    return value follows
km/h 96
